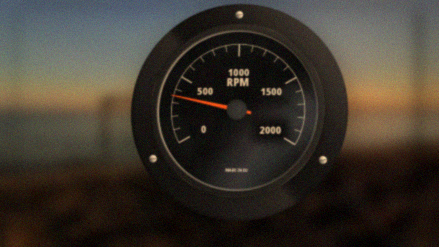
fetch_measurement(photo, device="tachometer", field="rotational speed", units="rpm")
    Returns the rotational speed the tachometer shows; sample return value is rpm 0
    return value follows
rpm 350
